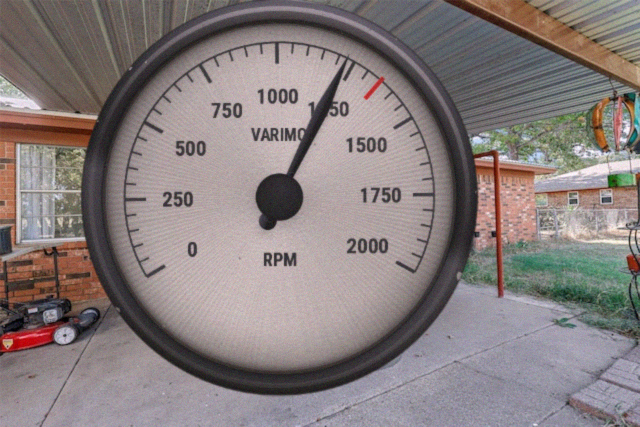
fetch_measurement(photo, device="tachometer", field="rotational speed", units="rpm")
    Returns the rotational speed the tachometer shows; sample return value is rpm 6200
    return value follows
rpm 1225
